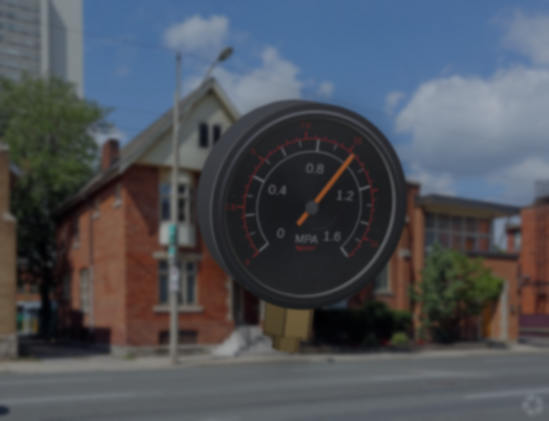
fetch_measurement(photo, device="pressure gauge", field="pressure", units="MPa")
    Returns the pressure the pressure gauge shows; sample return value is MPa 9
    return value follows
MPa 1
